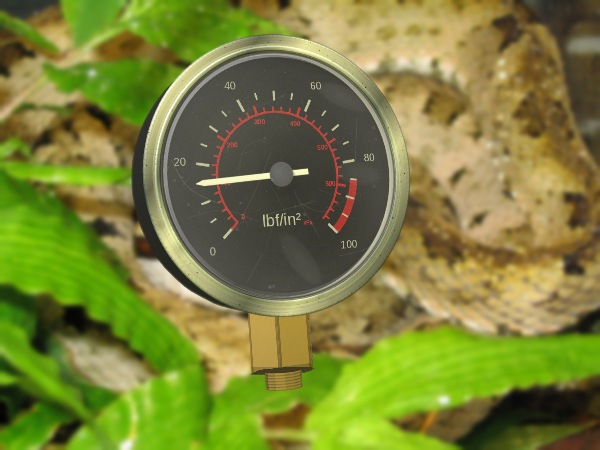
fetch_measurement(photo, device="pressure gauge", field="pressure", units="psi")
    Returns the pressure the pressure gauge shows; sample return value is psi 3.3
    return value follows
psi 15
